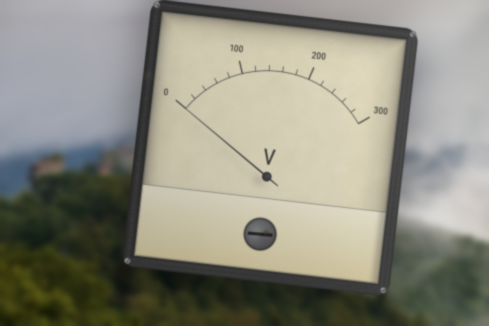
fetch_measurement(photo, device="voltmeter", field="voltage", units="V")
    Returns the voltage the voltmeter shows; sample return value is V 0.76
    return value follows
V 0
